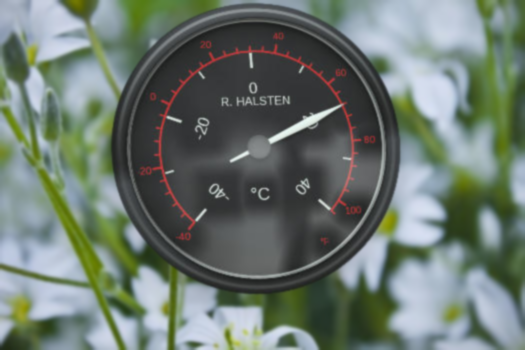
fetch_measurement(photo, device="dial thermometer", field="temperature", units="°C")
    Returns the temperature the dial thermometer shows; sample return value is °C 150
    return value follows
°C 20
